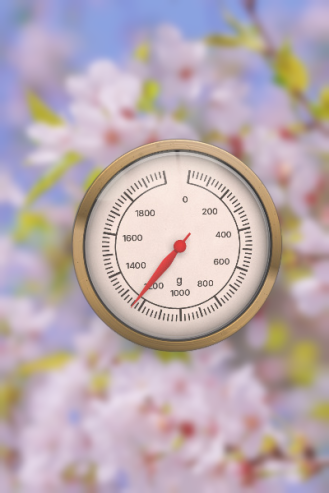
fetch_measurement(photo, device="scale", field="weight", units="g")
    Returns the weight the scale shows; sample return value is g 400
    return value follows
g 1240
